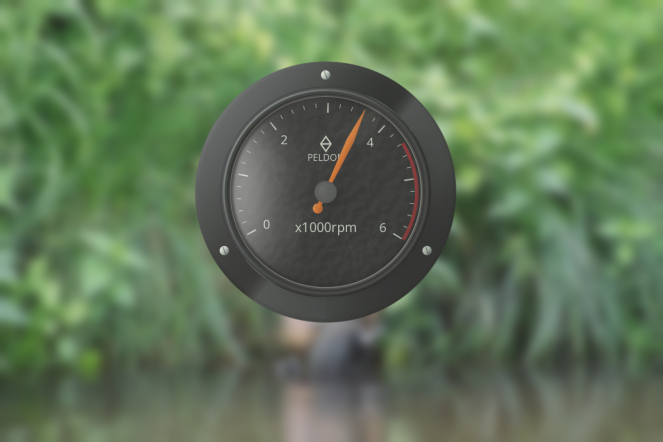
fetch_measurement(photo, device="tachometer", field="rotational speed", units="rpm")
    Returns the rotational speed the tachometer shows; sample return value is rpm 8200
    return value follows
rpm 3600
